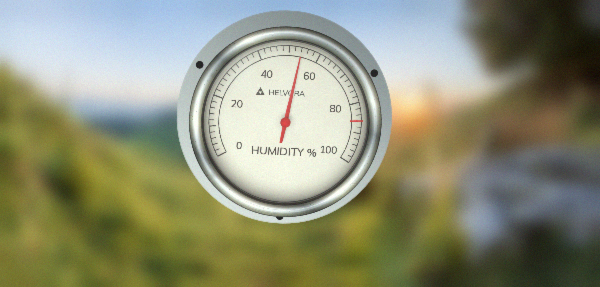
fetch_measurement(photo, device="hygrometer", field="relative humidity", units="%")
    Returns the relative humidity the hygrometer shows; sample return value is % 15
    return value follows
% 54
